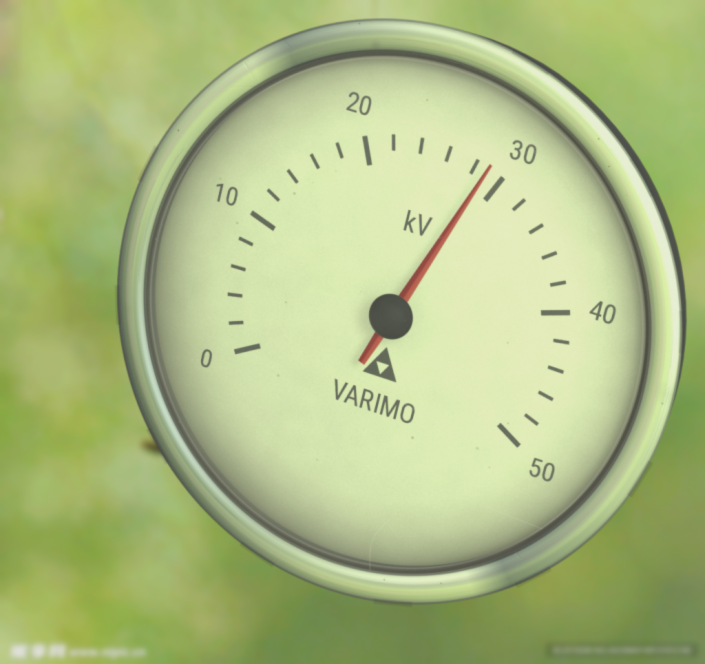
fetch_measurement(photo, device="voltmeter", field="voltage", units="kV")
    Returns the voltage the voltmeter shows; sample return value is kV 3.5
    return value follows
kV 29
